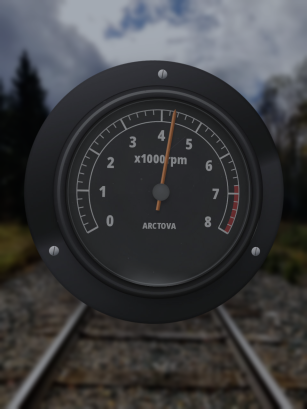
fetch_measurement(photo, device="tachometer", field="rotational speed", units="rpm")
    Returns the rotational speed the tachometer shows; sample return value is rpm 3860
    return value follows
rpm 4300
